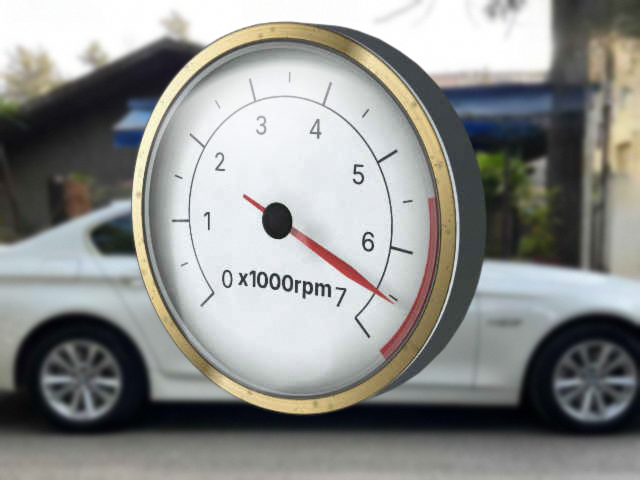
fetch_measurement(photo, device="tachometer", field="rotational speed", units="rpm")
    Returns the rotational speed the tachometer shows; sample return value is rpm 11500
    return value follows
rpm 6500
